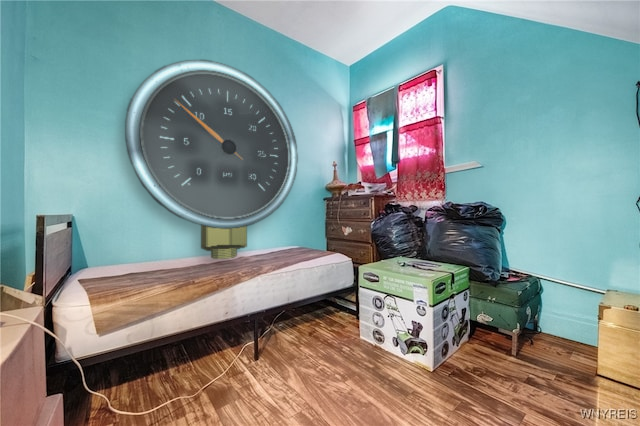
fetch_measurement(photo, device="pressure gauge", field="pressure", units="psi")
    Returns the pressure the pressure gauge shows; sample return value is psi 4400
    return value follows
psi 9
